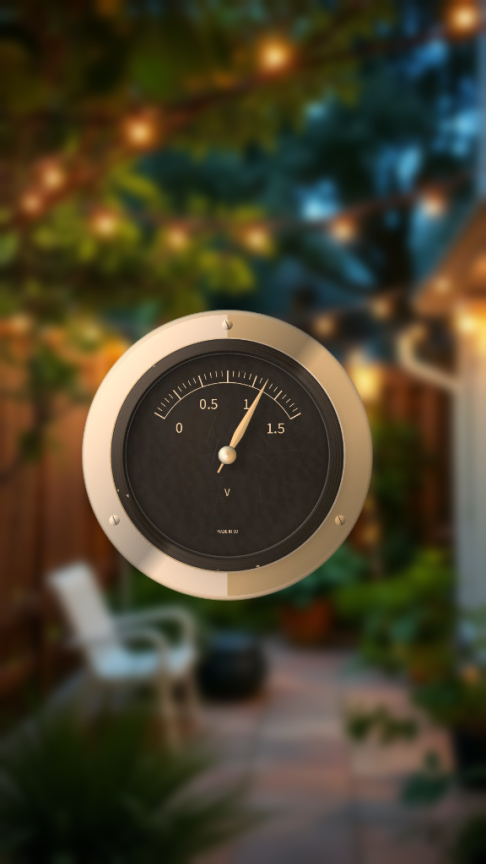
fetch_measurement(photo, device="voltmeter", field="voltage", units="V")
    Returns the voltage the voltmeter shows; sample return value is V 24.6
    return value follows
V 1.1
